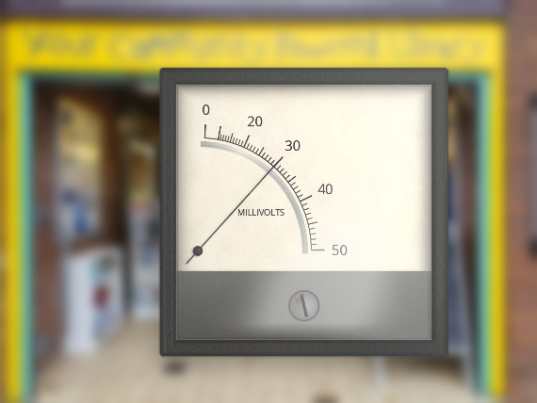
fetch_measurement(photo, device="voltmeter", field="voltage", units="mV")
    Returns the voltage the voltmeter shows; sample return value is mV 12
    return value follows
mV 30
